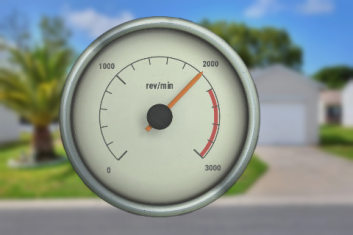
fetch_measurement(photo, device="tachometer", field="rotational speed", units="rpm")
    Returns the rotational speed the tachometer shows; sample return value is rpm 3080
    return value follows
rpm 2000
